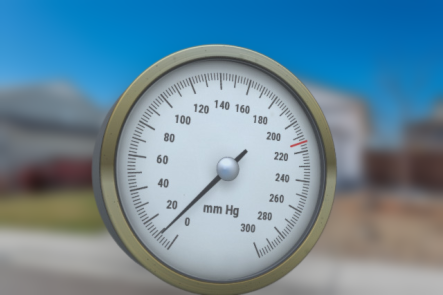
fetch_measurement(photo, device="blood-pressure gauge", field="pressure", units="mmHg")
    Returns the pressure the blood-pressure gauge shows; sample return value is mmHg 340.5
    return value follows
mmHg 10
